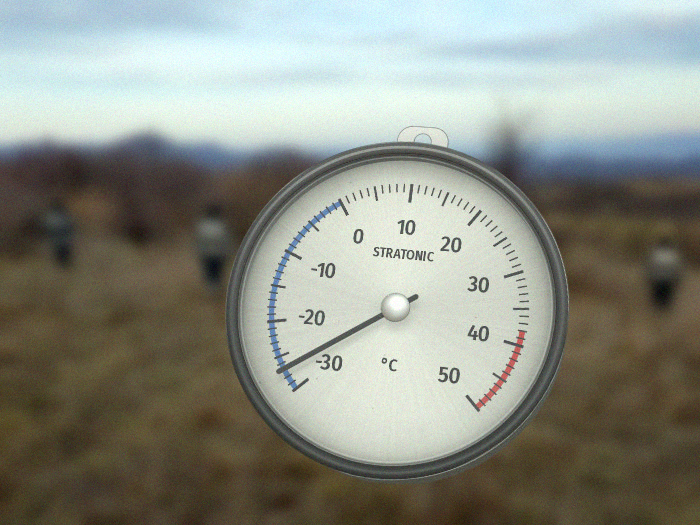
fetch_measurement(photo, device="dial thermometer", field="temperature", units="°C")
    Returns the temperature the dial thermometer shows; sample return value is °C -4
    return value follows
°C -27
